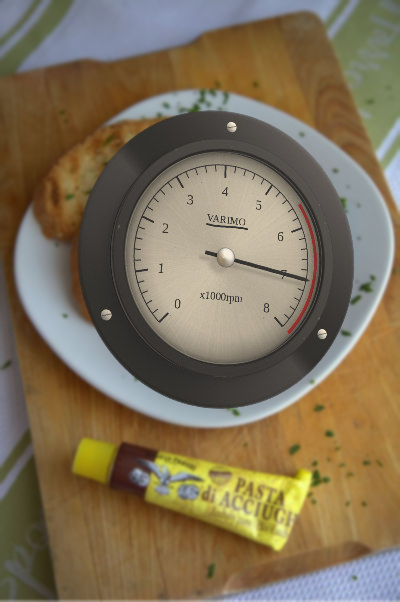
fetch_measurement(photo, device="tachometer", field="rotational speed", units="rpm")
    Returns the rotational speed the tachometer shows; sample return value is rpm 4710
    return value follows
rpm 7000
